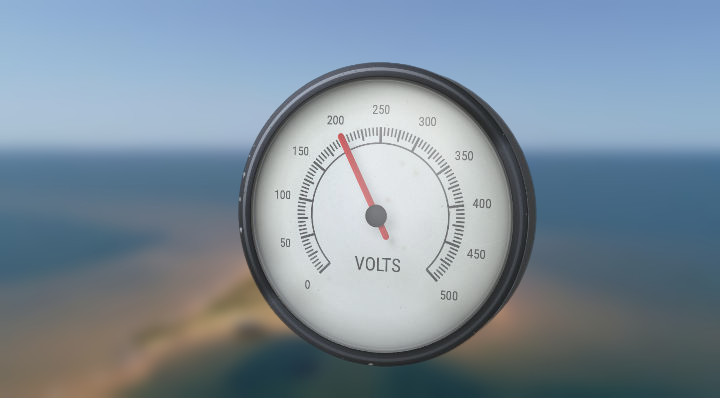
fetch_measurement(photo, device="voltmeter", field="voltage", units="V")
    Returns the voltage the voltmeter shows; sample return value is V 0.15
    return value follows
V 200
